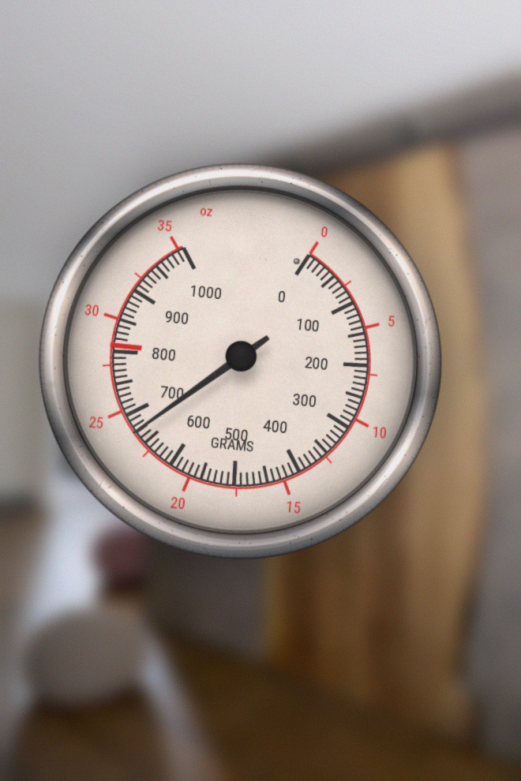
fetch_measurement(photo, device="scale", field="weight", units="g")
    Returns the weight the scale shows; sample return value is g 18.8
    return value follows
g 670
